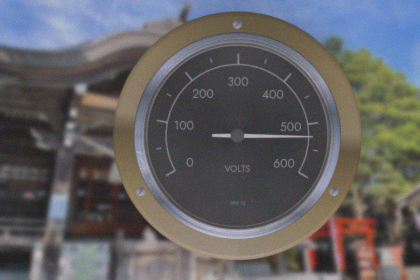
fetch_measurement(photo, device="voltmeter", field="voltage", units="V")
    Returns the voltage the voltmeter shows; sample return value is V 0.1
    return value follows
V 525
